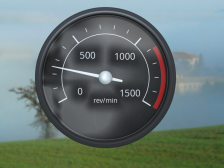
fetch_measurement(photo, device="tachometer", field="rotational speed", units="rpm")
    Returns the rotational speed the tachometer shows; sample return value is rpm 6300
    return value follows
rpm 250
